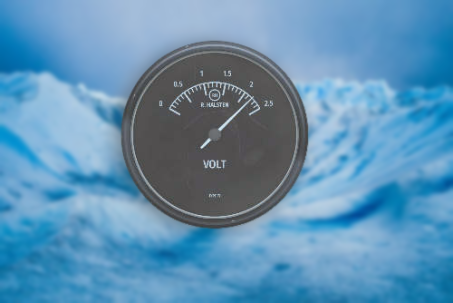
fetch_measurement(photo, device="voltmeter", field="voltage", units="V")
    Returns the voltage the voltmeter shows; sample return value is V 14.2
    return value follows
V 2.2
